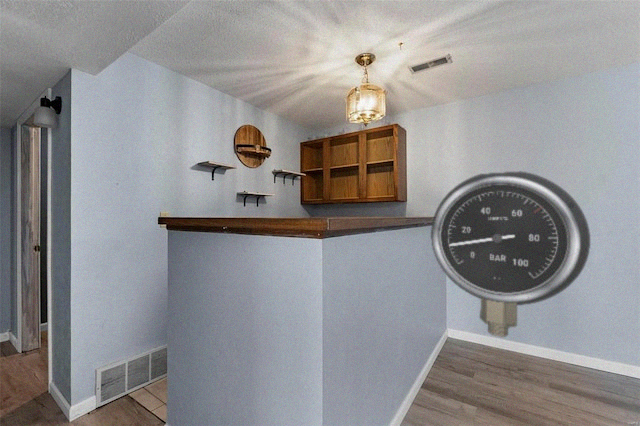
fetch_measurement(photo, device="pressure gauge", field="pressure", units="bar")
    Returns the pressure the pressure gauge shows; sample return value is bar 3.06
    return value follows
bar 10
